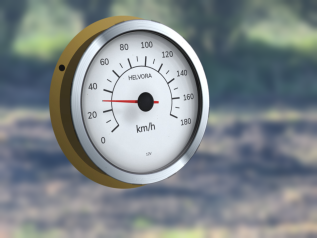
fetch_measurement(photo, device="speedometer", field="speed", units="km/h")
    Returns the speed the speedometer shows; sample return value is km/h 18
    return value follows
km/h 30
